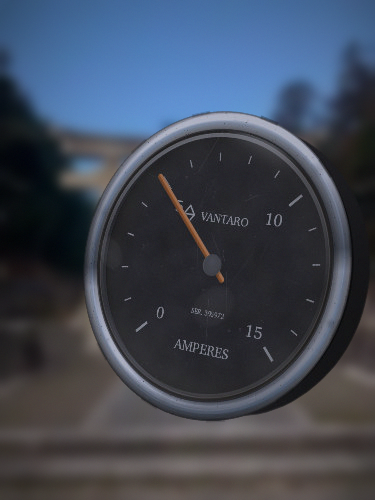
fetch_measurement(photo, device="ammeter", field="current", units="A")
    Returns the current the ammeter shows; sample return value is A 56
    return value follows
A 5
